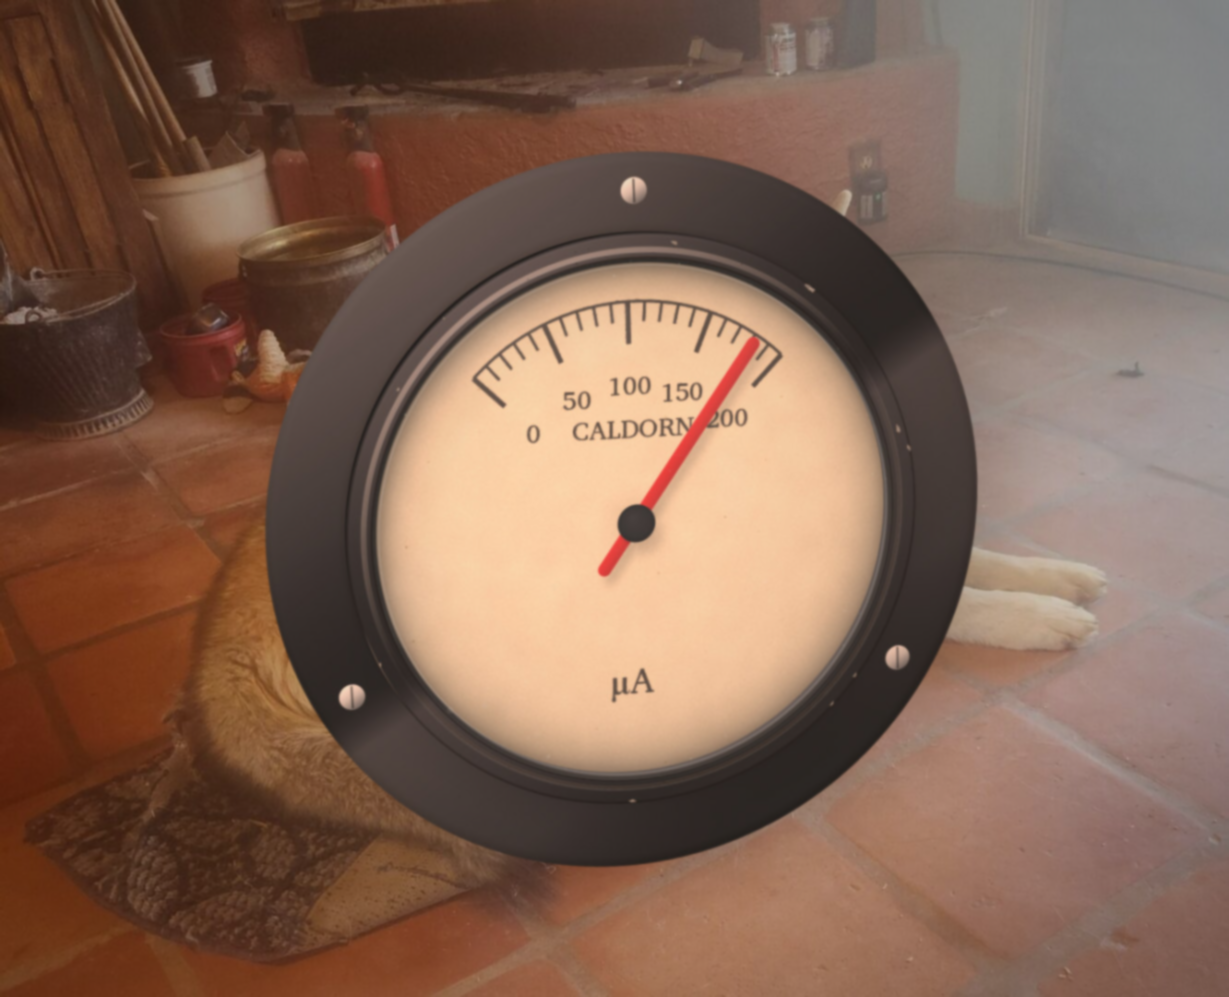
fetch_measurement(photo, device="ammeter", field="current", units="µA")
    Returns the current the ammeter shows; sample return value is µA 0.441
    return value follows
µA 180
